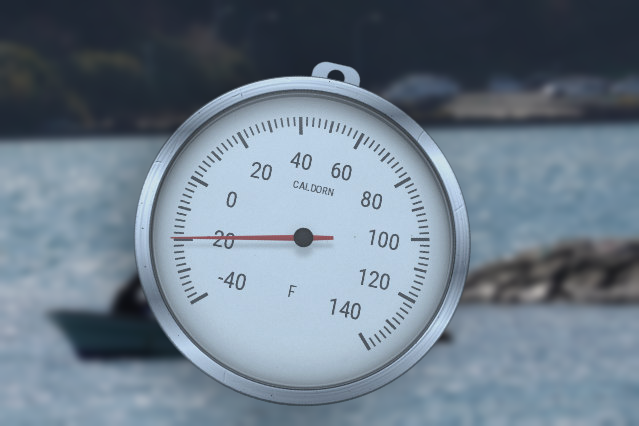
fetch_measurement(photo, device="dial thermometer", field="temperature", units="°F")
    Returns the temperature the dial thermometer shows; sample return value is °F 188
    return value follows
°F -20
